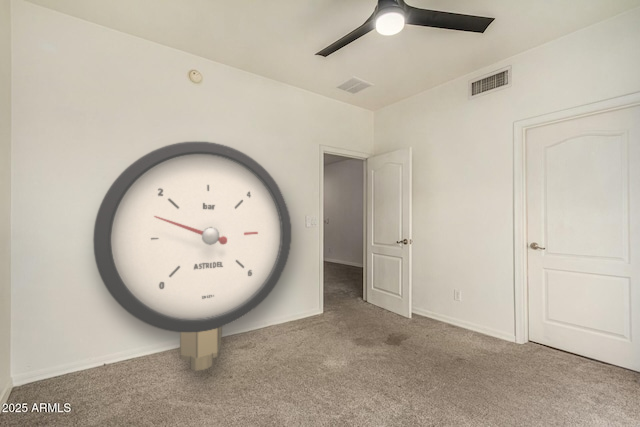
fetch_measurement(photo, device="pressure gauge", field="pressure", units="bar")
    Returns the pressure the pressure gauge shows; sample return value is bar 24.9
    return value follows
bar 1.5
